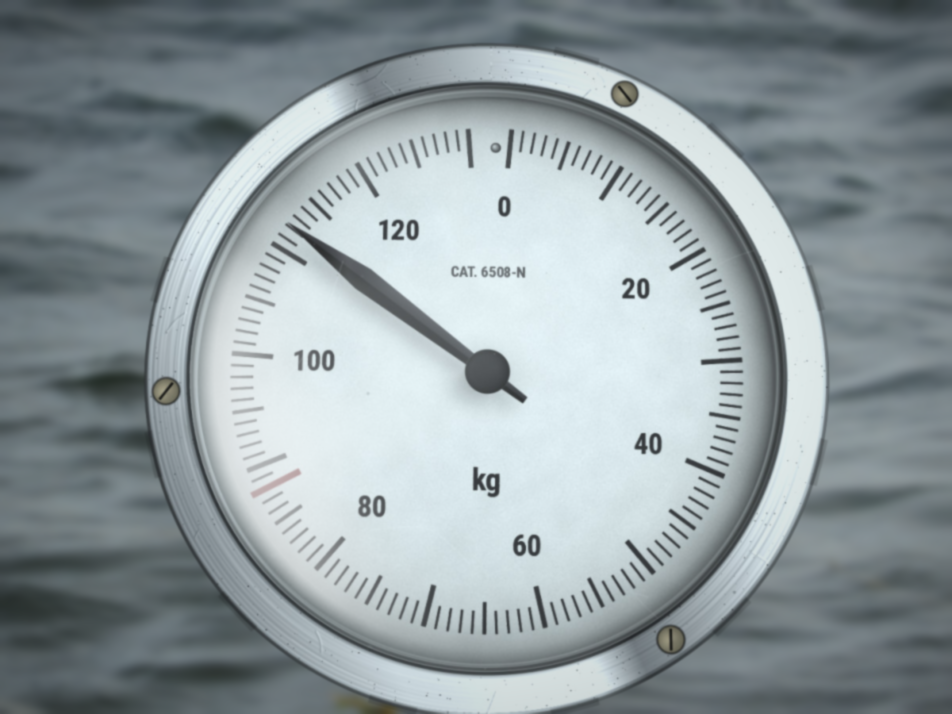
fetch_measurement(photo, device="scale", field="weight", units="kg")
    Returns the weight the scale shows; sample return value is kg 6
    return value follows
kg 112
